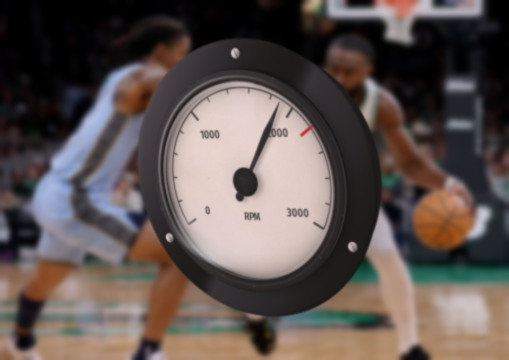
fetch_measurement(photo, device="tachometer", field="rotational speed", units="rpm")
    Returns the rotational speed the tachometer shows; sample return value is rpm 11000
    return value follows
rpm 1900
